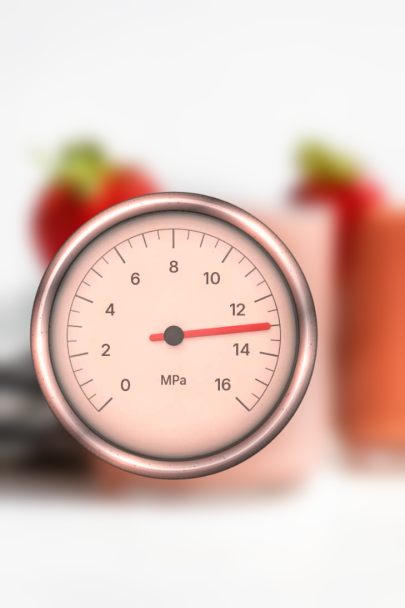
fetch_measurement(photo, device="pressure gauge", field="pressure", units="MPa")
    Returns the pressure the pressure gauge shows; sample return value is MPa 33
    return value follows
MPa 13
